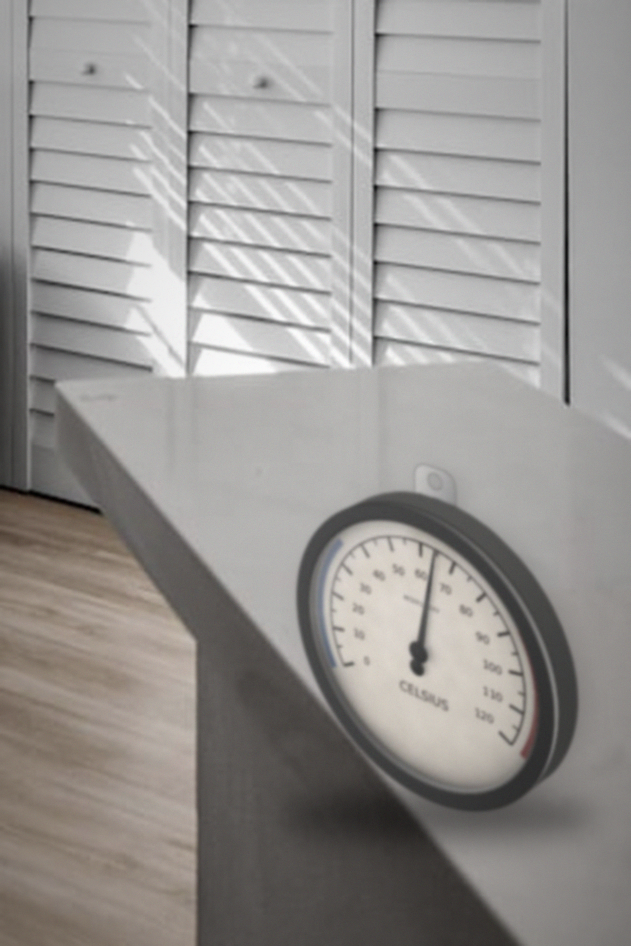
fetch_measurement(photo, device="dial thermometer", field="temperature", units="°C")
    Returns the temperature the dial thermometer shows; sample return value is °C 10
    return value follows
°C 65
